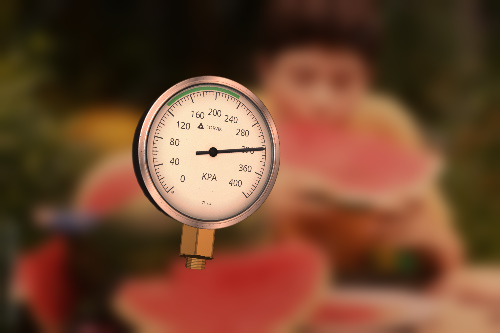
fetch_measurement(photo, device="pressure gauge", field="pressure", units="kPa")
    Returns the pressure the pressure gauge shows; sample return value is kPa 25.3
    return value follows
kPa 320
